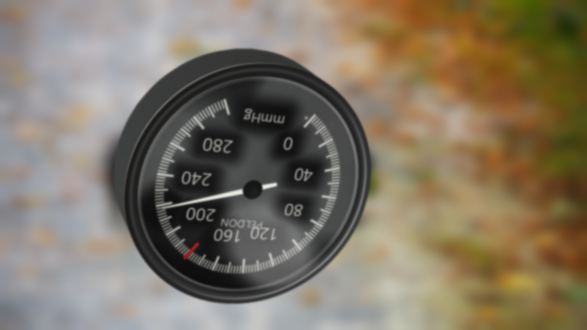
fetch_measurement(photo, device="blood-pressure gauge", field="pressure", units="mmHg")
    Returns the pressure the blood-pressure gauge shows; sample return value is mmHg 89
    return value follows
mmHg 220
